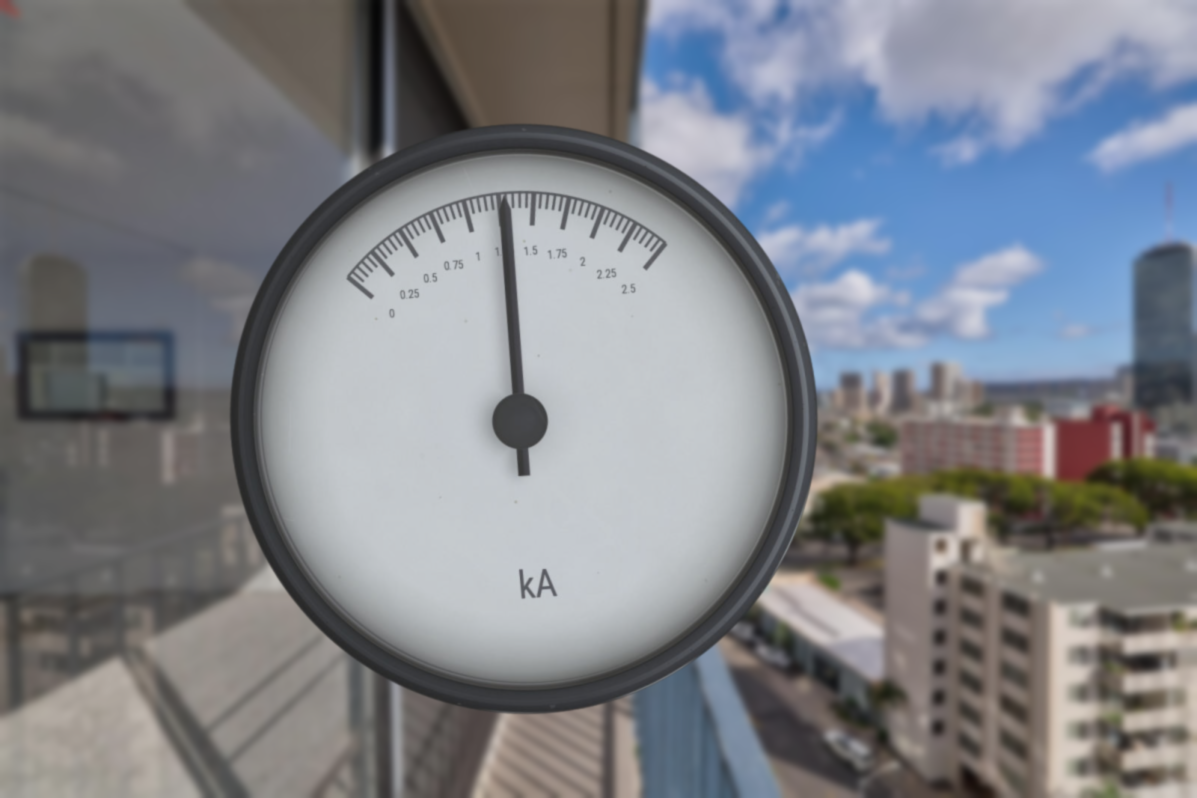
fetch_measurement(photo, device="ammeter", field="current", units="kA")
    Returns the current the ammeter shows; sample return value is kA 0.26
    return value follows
kA 1.3
